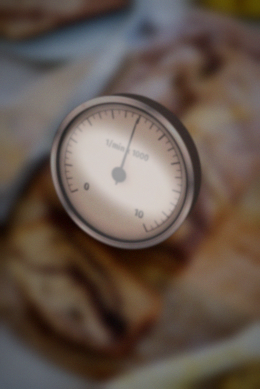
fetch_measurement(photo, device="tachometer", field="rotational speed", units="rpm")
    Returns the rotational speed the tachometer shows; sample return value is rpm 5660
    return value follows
rpm 5000
